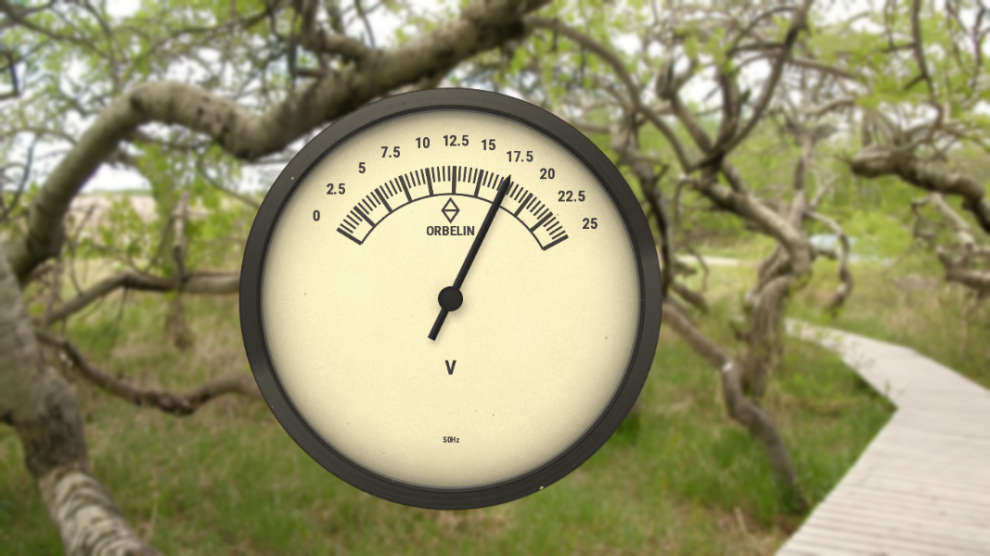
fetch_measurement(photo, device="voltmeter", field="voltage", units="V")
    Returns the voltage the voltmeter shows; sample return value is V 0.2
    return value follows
V 17.5
